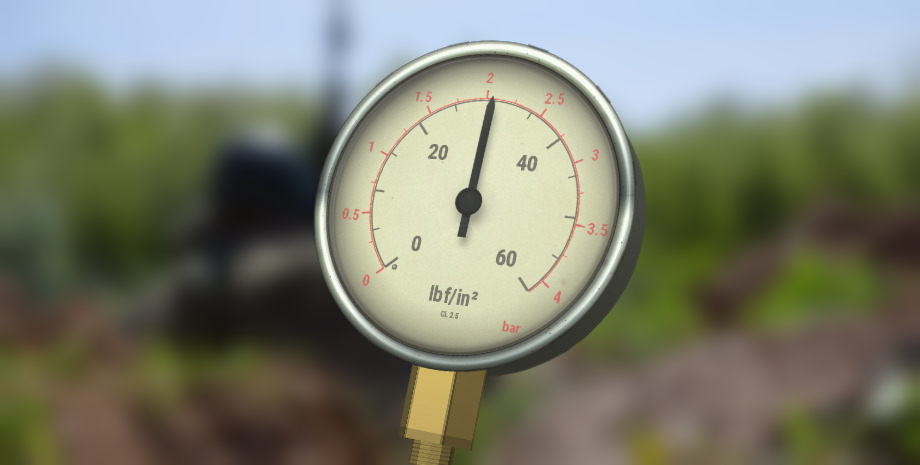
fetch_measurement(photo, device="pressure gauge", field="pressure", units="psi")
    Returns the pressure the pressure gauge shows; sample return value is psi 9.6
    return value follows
psi 30
